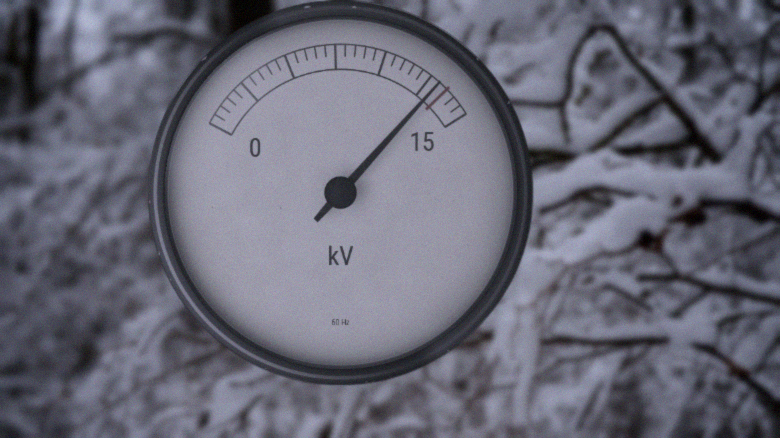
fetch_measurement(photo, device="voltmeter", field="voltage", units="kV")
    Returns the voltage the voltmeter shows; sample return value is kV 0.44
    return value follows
kV 13
